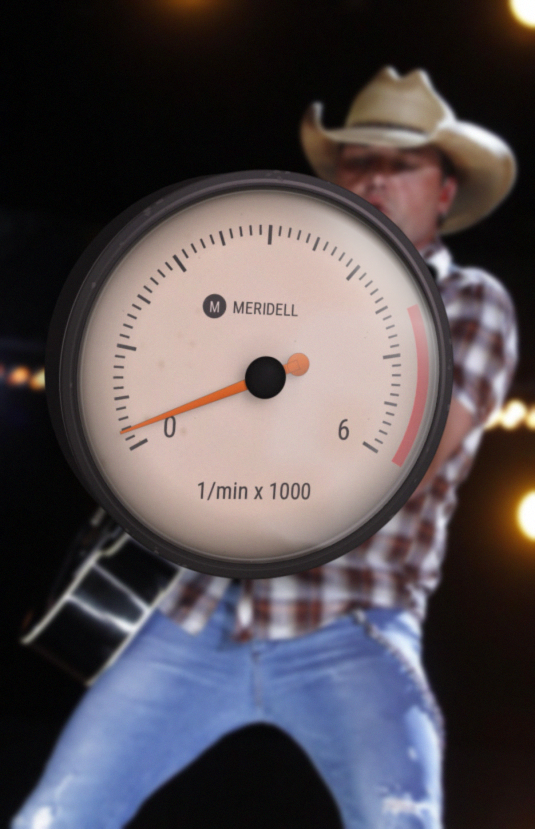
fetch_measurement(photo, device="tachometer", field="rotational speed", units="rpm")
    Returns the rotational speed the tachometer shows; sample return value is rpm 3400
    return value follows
rpm 200
